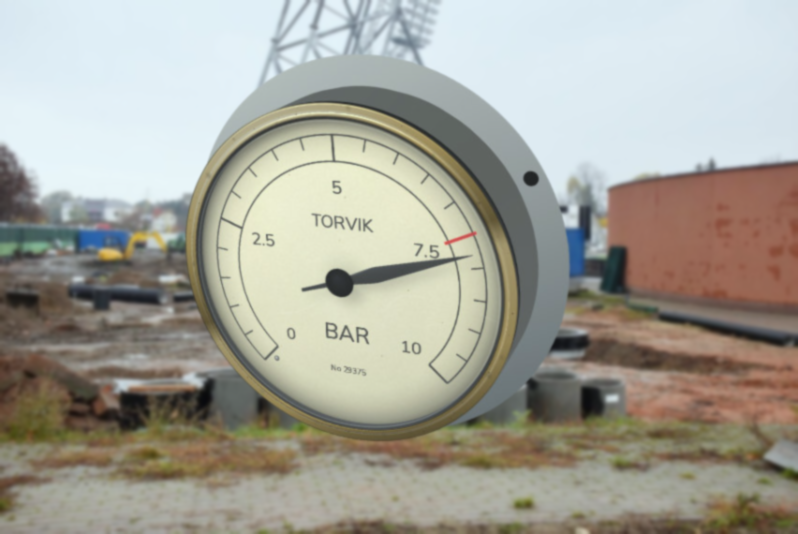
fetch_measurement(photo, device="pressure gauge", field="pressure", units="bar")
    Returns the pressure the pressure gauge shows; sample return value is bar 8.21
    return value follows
bar 7.75
